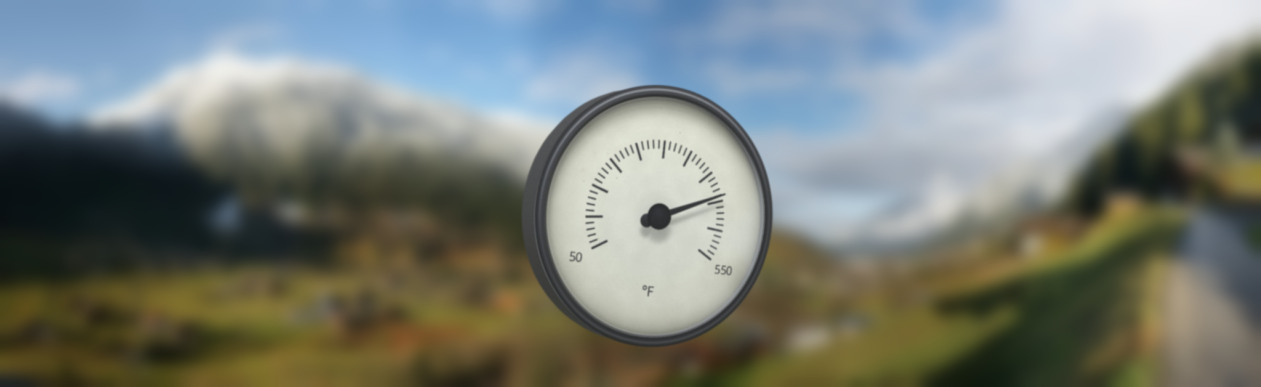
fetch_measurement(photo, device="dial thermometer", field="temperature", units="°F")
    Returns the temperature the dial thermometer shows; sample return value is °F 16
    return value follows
°F 440
